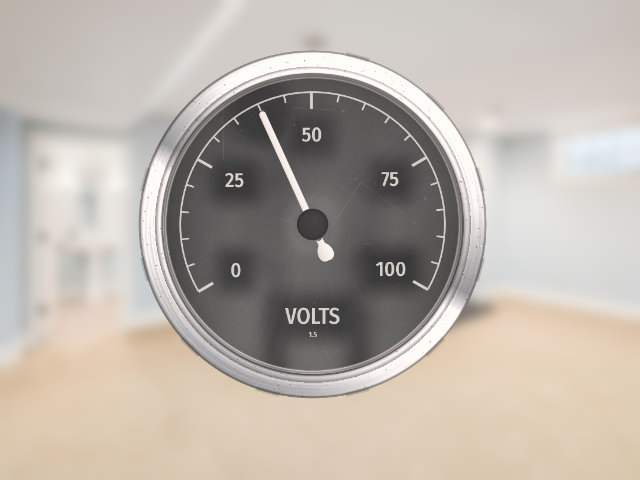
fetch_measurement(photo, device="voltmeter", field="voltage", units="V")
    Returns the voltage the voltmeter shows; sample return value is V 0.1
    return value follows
V 40
